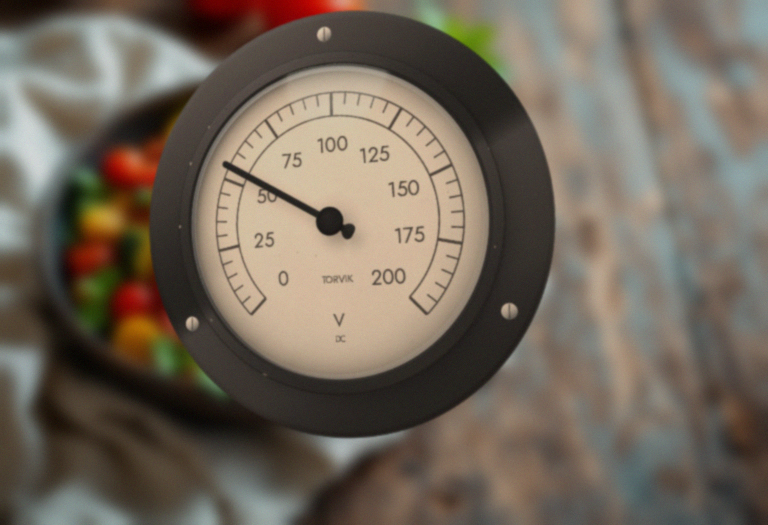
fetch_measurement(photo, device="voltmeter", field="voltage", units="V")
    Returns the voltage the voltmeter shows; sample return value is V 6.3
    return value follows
V 55
